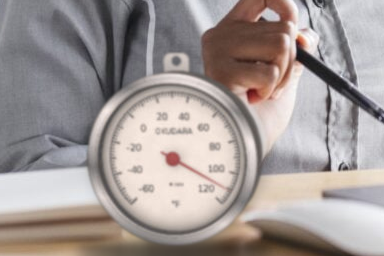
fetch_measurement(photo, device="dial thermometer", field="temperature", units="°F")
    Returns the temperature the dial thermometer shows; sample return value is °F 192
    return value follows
°F 110
